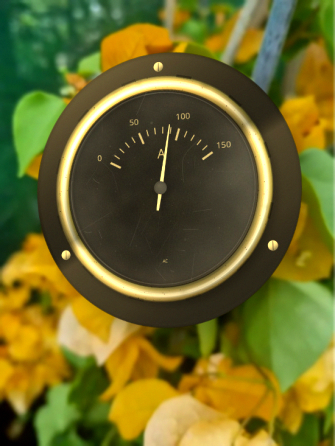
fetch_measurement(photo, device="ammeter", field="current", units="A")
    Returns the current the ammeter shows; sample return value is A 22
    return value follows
A 90
